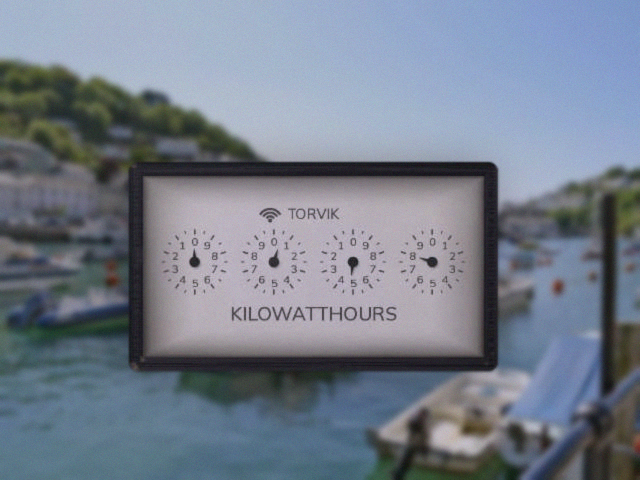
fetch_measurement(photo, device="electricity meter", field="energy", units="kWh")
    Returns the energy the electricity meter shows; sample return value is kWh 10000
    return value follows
kWh 48
